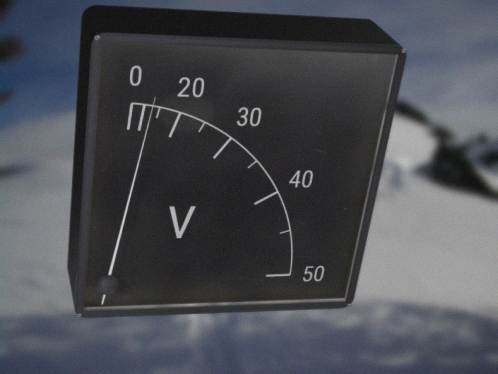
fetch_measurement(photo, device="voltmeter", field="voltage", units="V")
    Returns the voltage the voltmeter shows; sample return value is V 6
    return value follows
V 12.5
